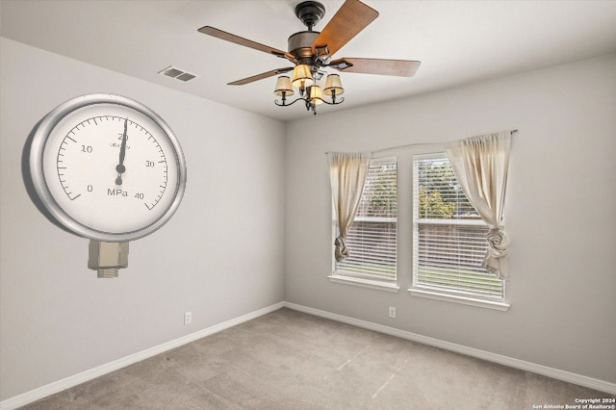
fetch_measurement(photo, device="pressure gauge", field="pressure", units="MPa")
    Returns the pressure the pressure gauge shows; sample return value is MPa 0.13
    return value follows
MPa 20
